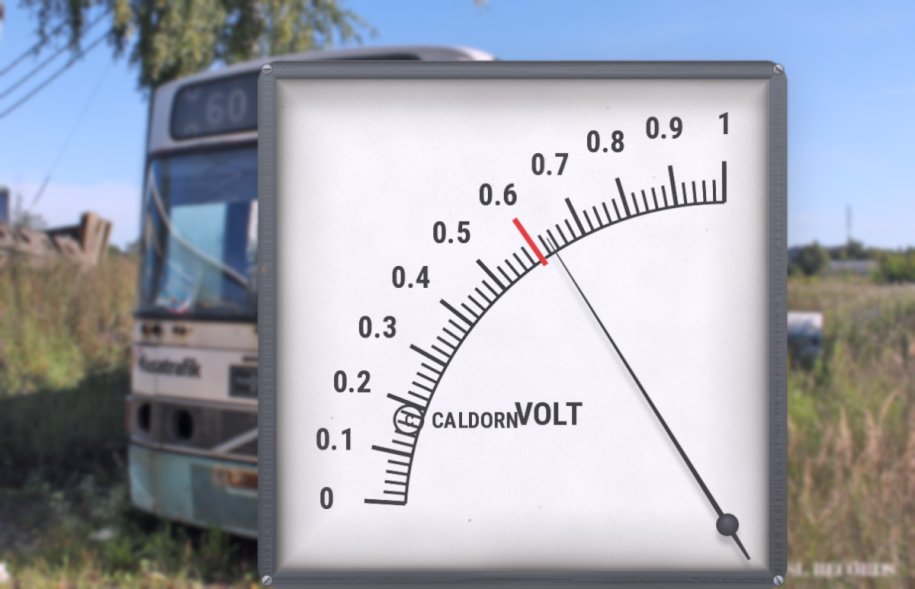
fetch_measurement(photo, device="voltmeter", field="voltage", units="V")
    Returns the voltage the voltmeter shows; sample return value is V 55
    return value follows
V 0.63
